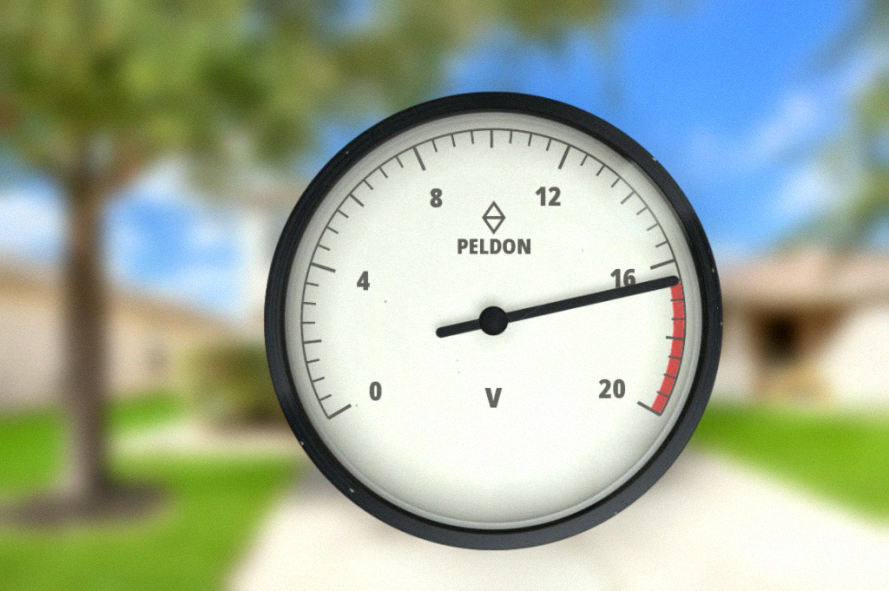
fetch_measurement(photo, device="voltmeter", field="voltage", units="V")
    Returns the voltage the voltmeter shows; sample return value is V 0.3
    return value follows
V 16.5
